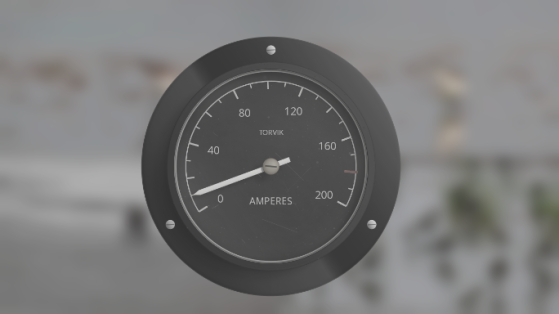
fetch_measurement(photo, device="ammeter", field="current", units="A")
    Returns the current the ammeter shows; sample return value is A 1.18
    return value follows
A 10
